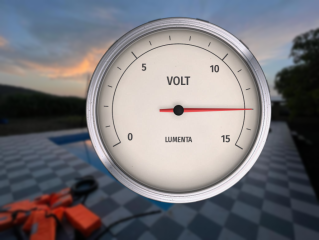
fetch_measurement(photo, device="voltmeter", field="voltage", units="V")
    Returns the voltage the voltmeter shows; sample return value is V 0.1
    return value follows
V 13
